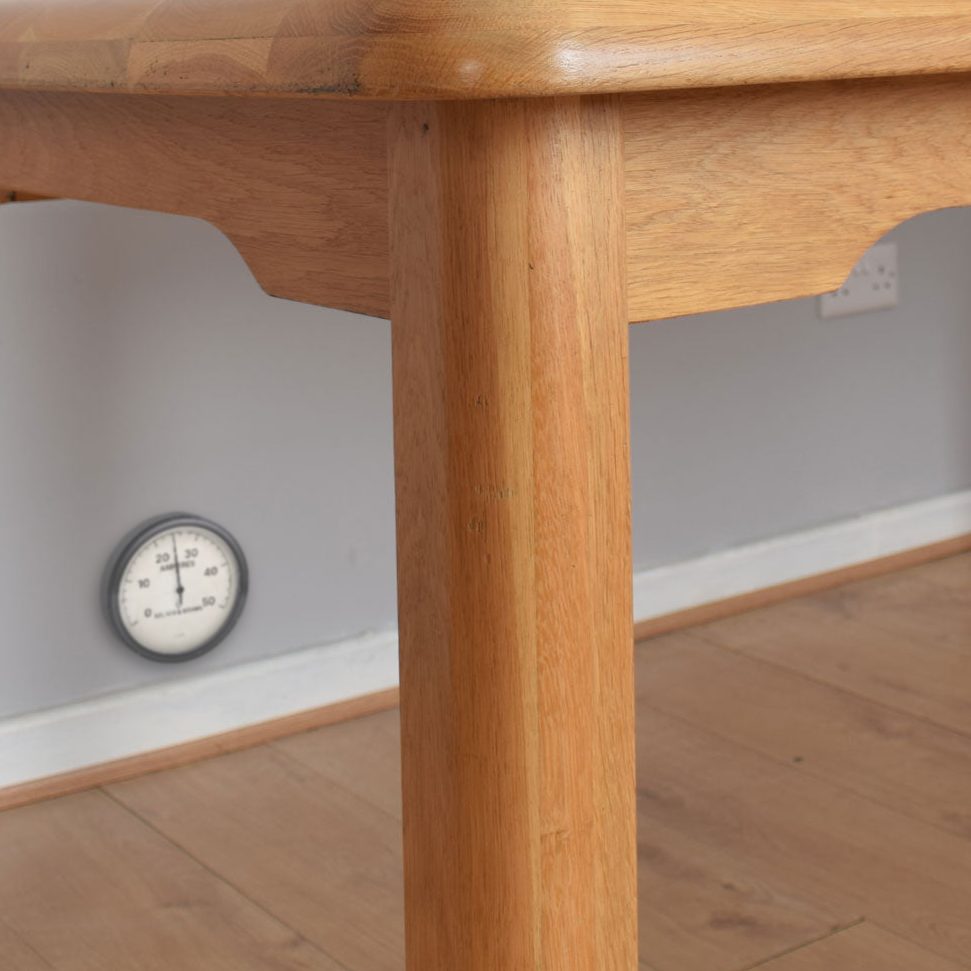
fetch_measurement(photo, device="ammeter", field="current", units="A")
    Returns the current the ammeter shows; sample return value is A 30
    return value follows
A 24
